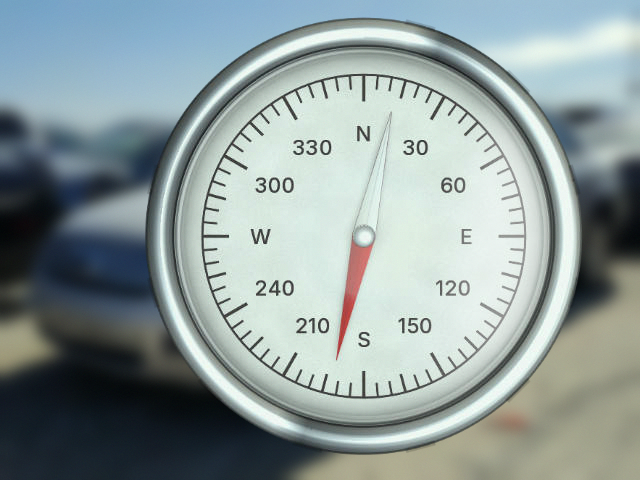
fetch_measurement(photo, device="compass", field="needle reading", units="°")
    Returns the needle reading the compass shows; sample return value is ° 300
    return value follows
° 192.5
